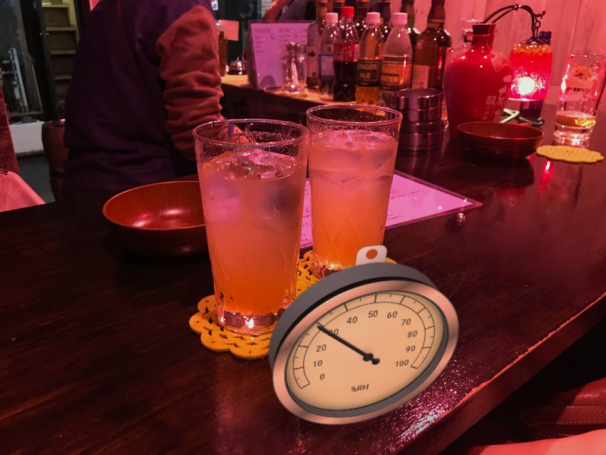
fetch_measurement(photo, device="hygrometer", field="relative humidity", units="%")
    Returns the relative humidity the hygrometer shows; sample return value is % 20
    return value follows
% 30
